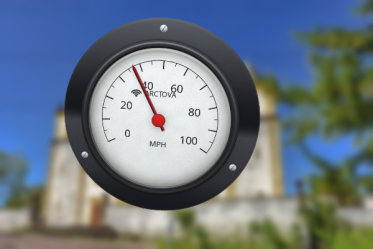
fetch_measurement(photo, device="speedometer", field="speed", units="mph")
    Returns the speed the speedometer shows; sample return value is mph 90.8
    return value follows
mph 37.5
